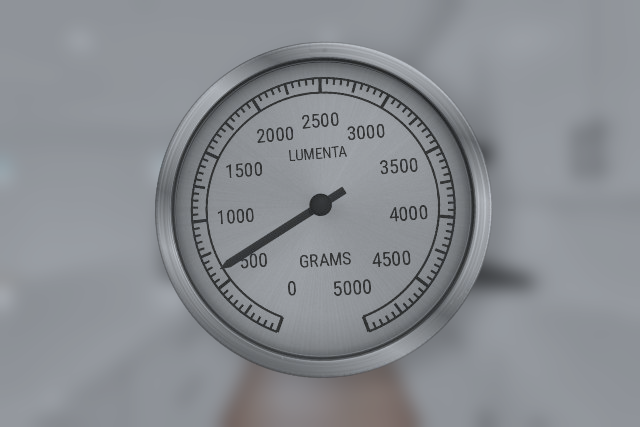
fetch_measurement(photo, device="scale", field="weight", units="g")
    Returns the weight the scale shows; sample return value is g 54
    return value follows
g 600
